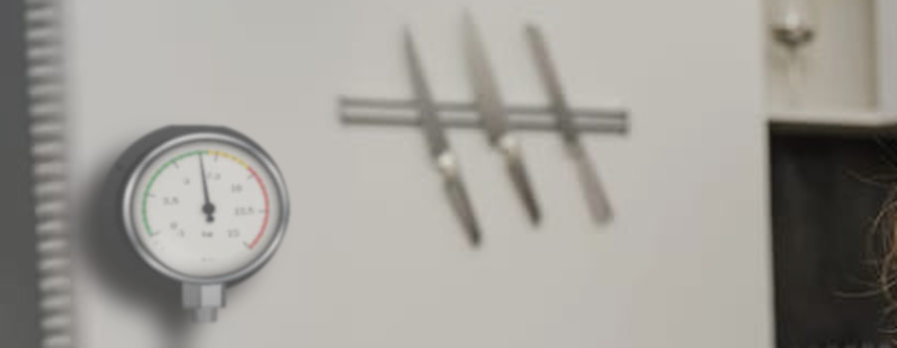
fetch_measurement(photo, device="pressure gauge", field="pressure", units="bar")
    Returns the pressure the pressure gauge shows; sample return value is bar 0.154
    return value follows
bar 6.5
